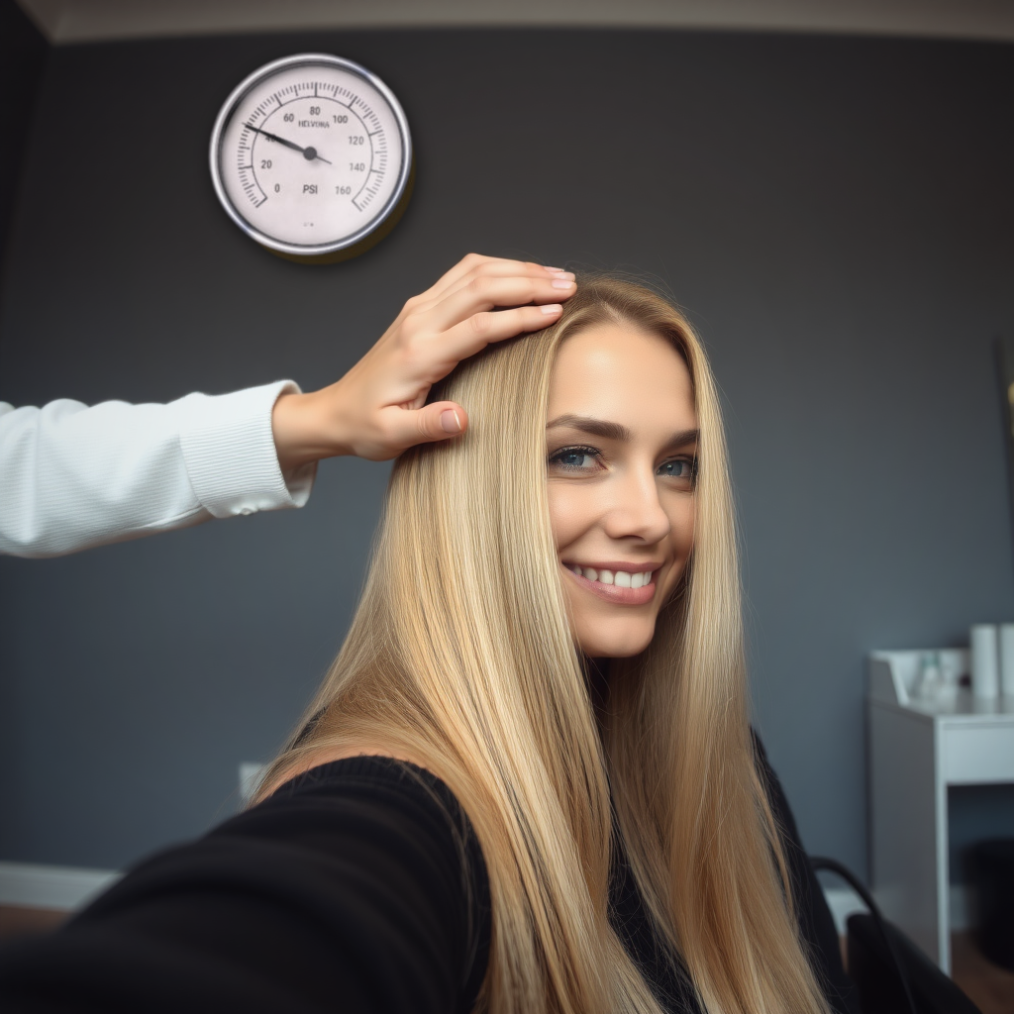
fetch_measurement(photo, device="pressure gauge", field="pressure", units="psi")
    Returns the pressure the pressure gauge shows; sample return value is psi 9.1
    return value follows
psi 40
